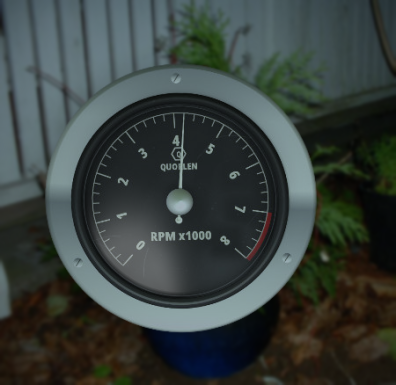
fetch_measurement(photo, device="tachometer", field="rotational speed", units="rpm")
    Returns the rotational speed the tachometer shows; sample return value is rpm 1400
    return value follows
rpm 4200
